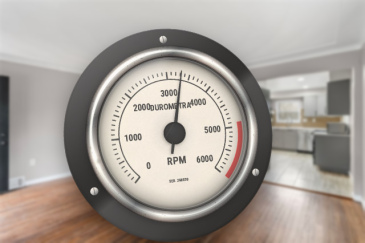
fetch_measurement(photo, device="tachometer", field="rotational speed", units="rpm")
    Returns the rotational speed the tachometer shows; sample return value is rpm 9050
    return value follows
rpm 3300
